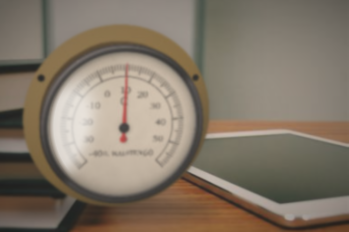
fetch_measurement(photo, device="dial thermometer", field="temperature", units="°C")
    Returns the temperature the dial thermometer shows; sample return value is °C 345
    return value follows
°C 10
